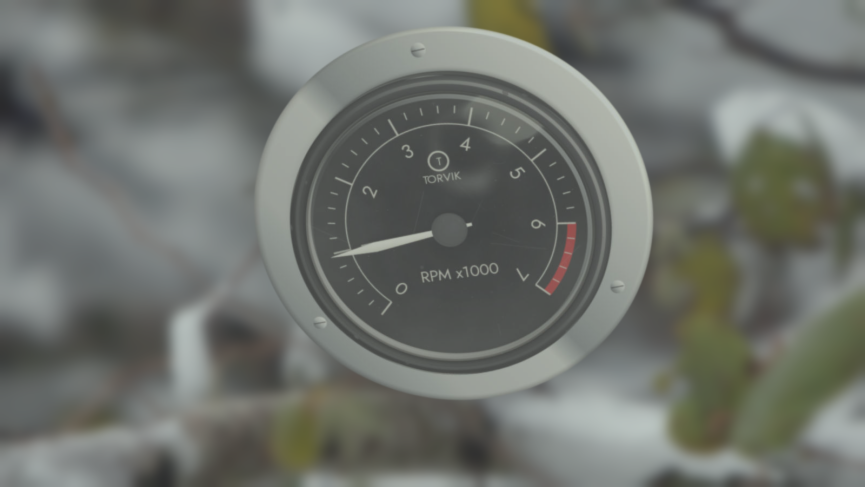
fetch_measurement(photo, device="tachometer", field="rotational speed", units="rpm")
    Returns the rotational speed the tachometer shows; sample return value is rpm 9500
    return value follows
rpm 1000
